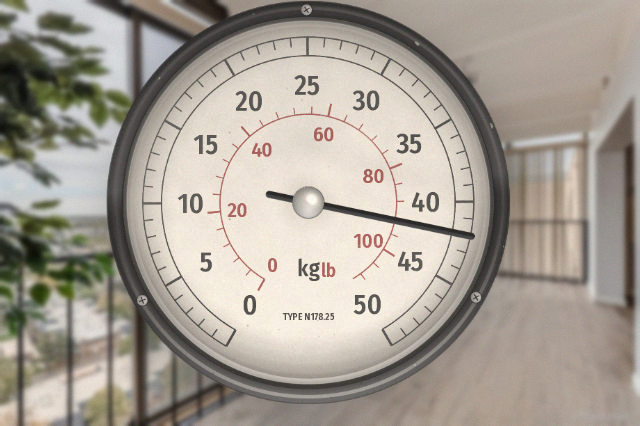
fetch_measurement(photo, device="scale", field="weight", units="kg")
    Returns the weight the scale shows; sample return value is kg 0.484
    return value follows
kg 42
